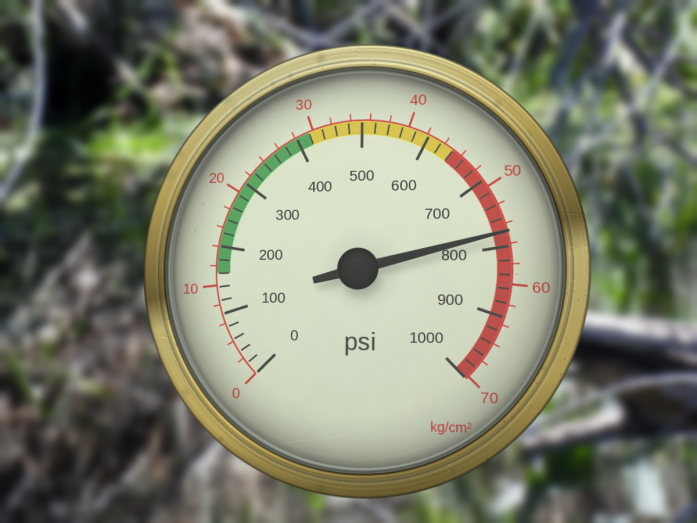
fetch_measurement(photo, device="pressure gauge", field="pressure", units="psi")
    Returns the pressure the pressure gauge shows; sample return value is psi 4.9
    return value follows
psi 780
